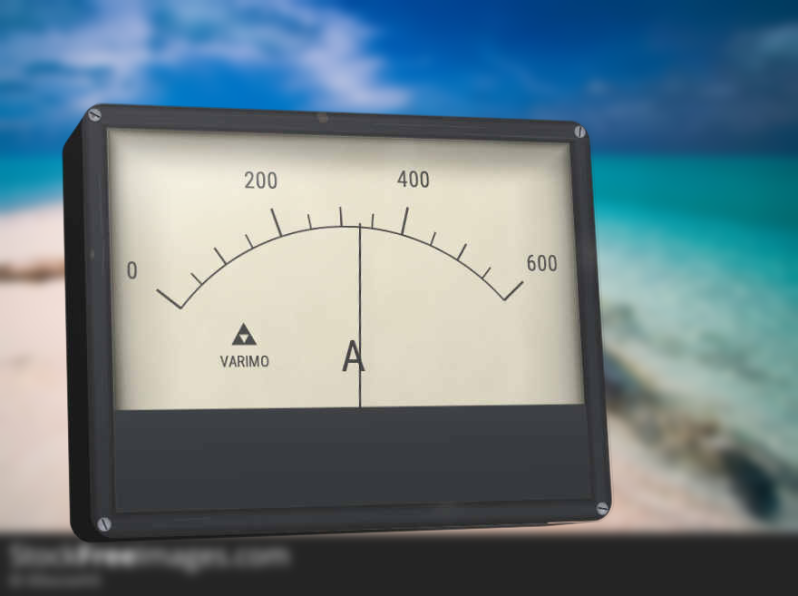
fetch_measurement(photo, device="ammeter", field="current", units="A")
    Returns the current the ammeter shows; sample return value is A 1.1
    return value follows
A 325
